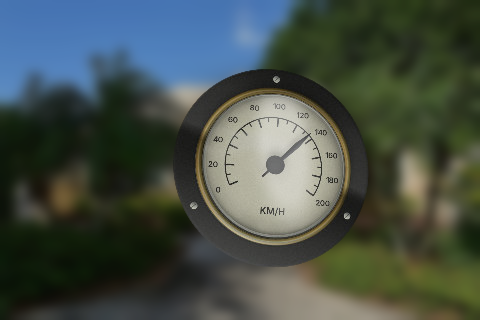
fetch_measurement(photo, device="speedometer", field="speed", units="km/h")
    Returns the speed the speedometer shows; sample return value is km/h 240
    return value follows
km/h 135
